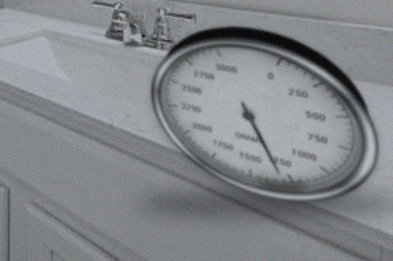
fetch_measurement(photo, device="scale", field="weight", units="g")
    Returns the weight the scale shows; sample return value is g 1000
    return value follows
g 1300
